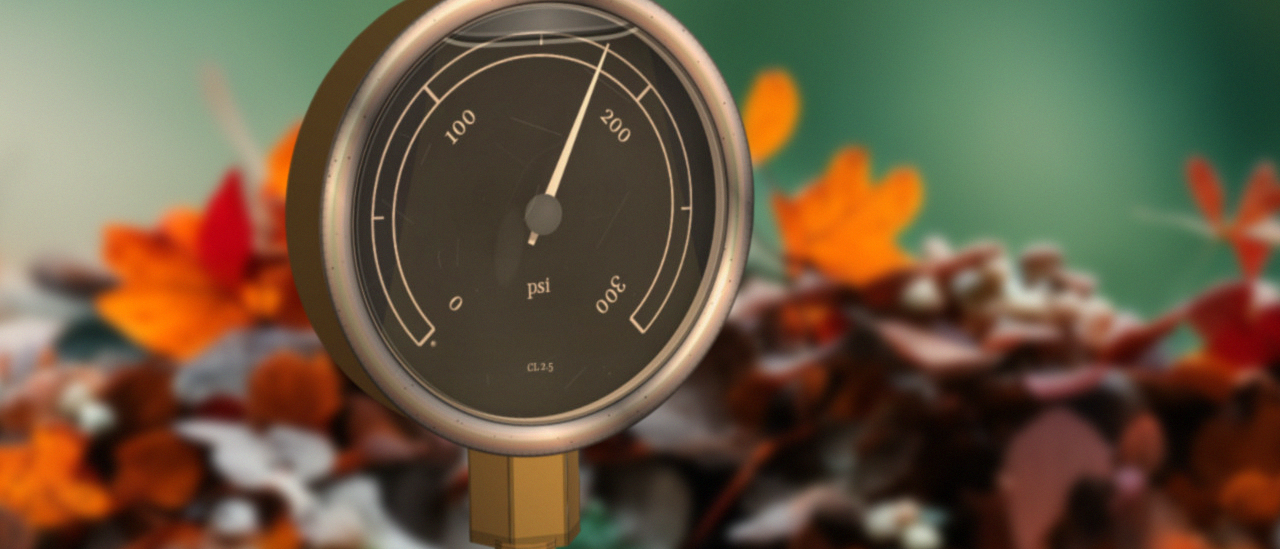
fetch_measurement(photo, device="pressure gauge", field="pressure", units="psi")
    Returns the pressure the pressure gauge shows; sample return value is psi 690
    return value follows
psi 175
